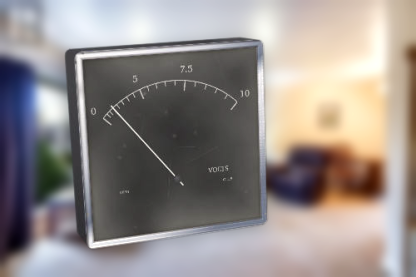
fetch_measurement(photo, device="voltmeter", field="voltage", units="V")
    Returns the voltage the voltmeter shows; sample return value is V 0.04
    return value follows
V 2.5
